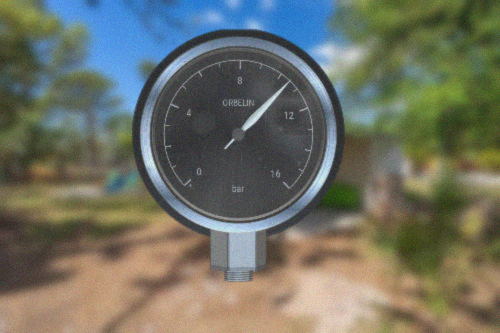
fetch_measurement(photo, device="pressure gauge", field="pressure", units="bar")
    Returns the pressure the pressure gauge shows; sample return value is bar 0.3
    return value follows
bar 10.5
